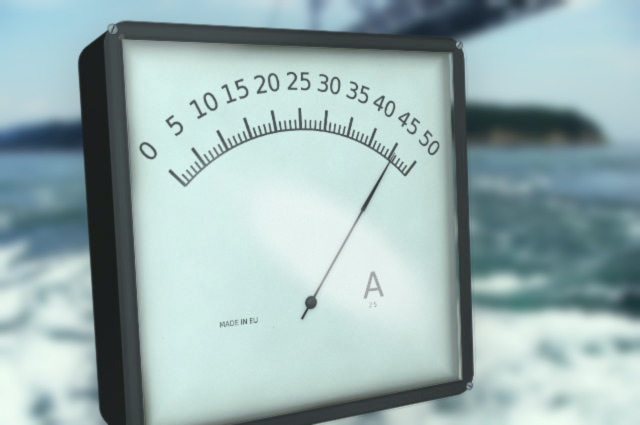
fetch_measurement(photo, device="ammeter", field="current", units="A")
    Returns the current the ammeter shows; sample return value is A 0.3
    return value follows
A 45
